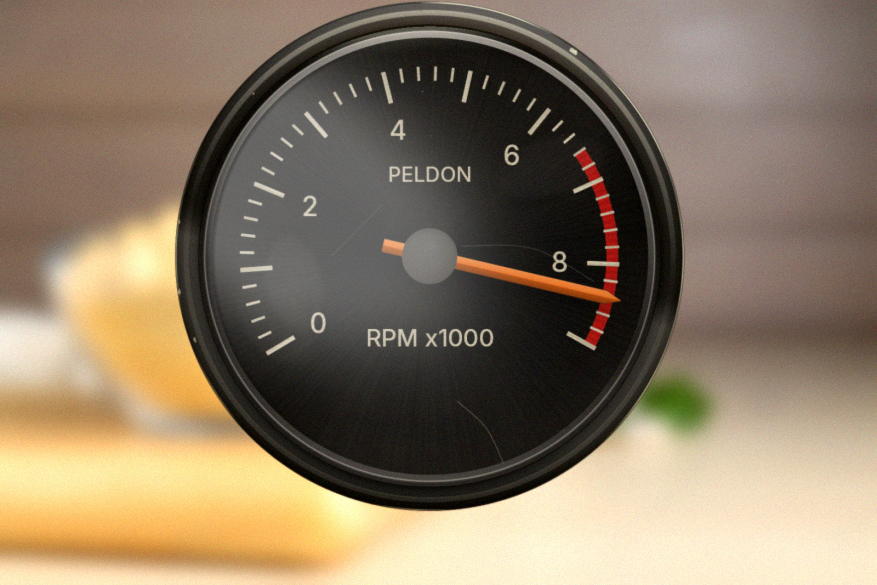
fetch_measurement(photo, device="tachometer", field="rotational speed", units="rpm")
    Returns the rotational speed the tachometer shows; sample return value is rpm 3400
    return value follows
rpm 8400
